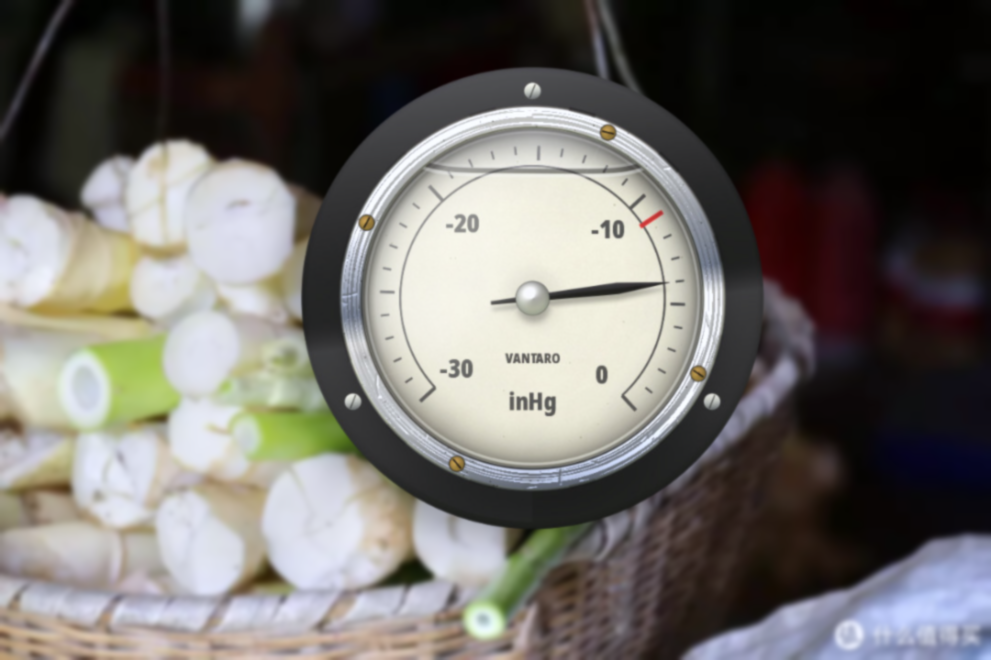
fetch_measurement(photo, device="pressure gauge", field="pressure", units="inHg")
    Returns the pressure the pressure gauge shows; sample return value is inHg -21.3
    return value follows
inHg -6
